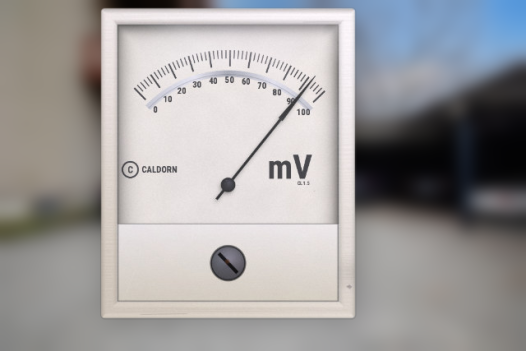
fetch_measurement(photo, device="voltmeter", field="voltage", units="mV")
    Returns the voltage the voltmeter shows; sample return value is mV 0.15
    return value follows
mV 92
